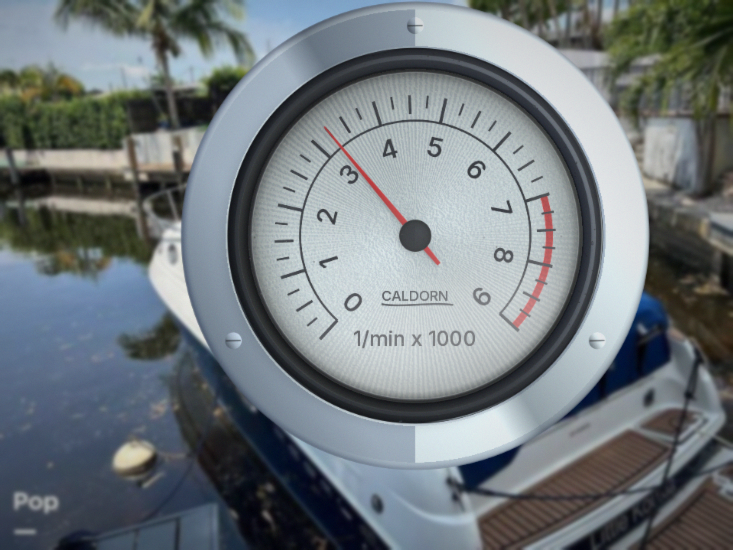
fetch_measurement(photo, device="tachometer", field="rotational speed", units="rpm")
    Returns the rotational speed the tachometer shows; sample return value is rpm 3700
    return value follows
rpm 3250
